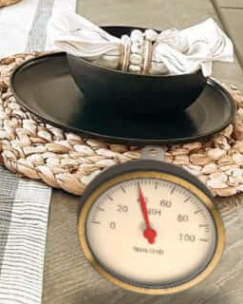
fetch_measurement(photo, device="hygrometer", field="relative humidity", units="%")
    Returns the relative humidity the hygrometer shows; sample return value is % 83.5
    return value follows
% 40
